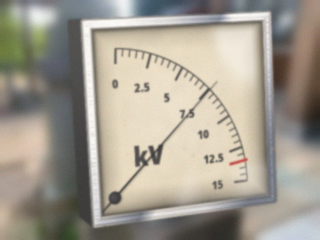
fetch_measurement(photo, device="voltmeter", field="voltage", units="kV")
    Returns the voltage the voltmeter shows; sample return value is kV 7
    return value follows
kV 7.5
